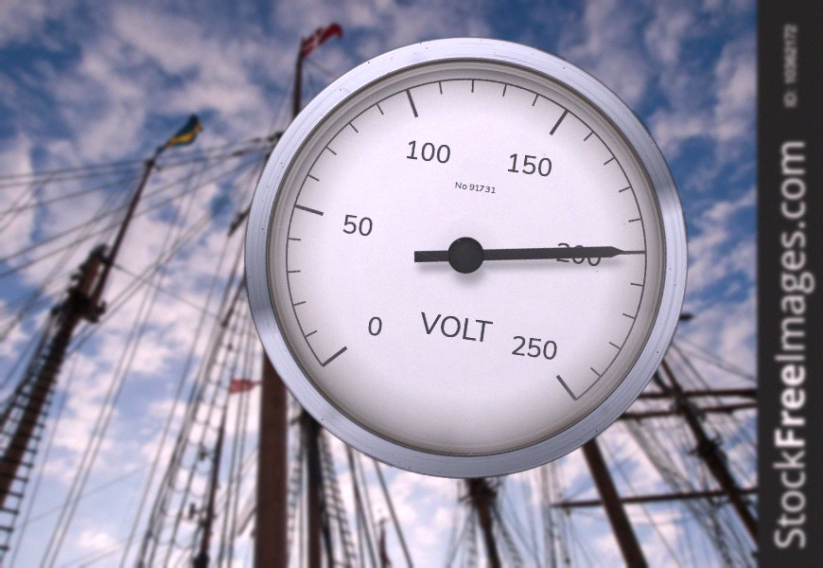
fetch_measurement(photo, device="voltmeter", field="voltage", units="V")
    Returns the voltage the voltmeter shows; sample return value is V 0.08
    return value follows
V 200
